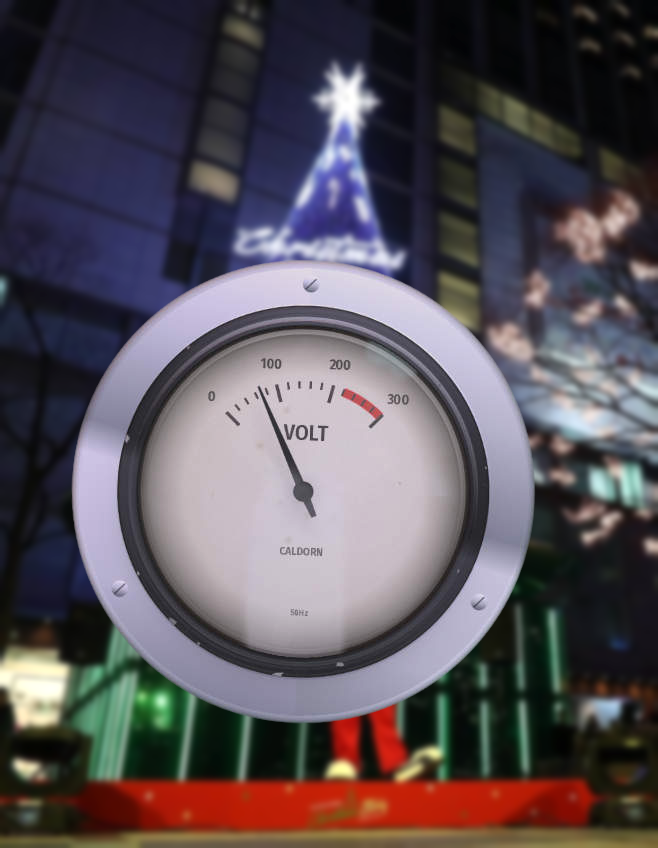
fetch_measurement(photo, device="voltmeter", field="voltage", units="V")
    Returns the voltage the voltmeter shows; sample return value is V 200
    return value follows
V 70
